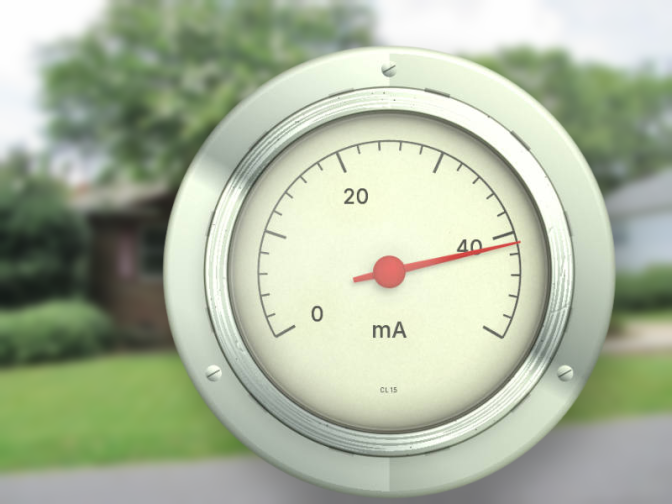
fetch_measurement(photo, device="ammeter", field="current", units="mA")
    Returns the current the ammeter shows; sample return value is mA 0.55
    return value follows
mA 41
